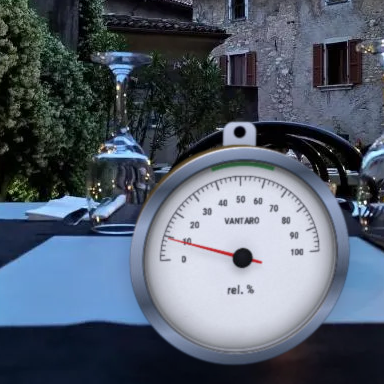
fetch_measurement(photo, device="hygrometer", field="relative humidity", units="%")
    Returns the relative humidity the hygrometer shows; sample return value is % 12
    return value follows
% 10
